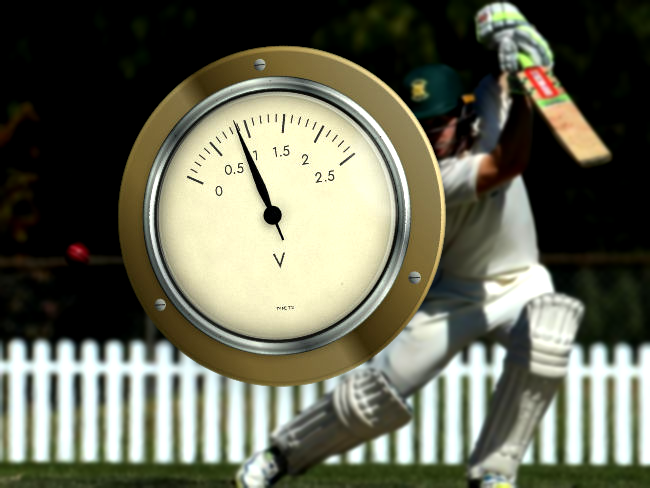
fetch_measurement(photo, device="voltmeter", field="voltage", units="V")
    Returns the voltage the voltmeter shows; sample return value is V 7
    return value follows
V 0.9
